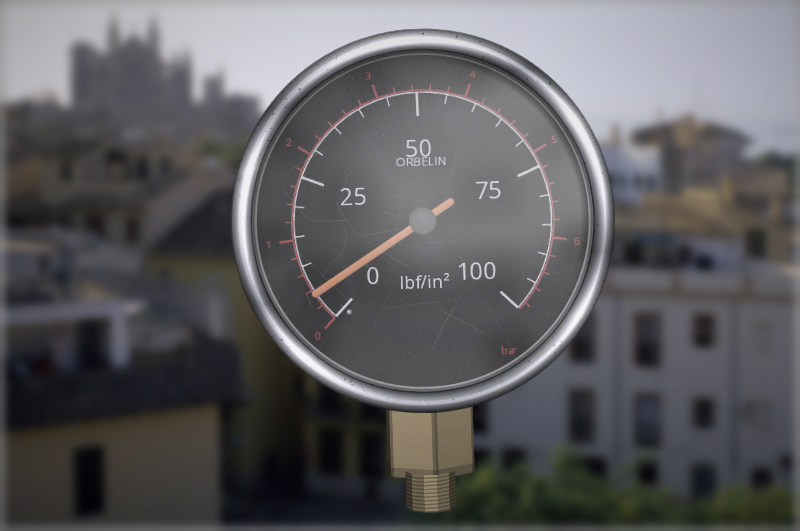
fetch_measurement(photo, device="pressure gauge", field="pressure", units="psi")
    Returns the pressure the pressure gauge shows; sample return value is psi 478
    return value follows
psi 5
